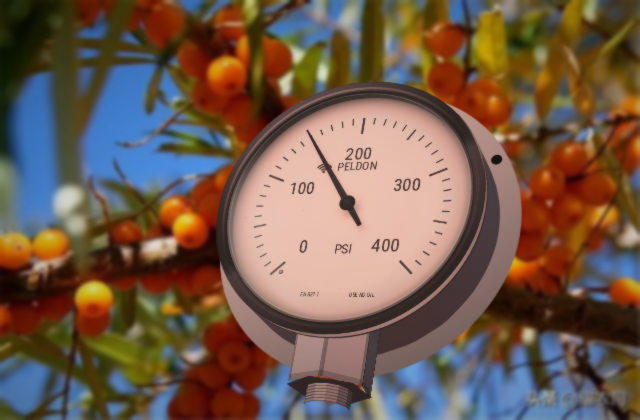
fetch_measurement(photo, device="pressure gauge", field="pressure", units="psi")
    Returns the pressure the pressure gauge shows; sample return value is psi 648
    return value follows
psi 150
